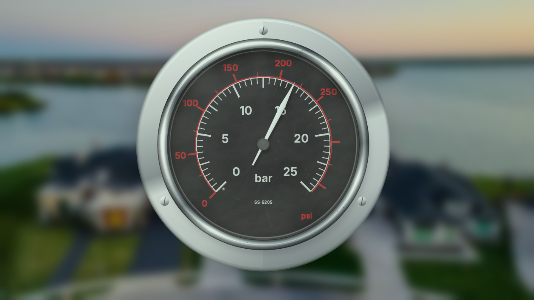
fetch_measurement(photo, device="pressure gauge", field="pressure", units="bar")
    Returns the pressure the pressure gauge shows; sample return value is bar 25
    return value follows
bar 15
